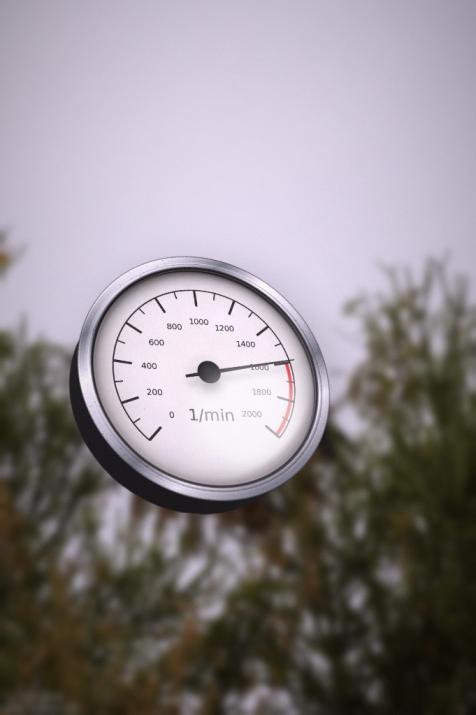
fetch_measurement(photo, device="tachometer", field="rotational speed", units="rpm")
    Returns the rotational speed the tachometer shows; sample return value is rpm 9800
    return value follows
rpm 1600
